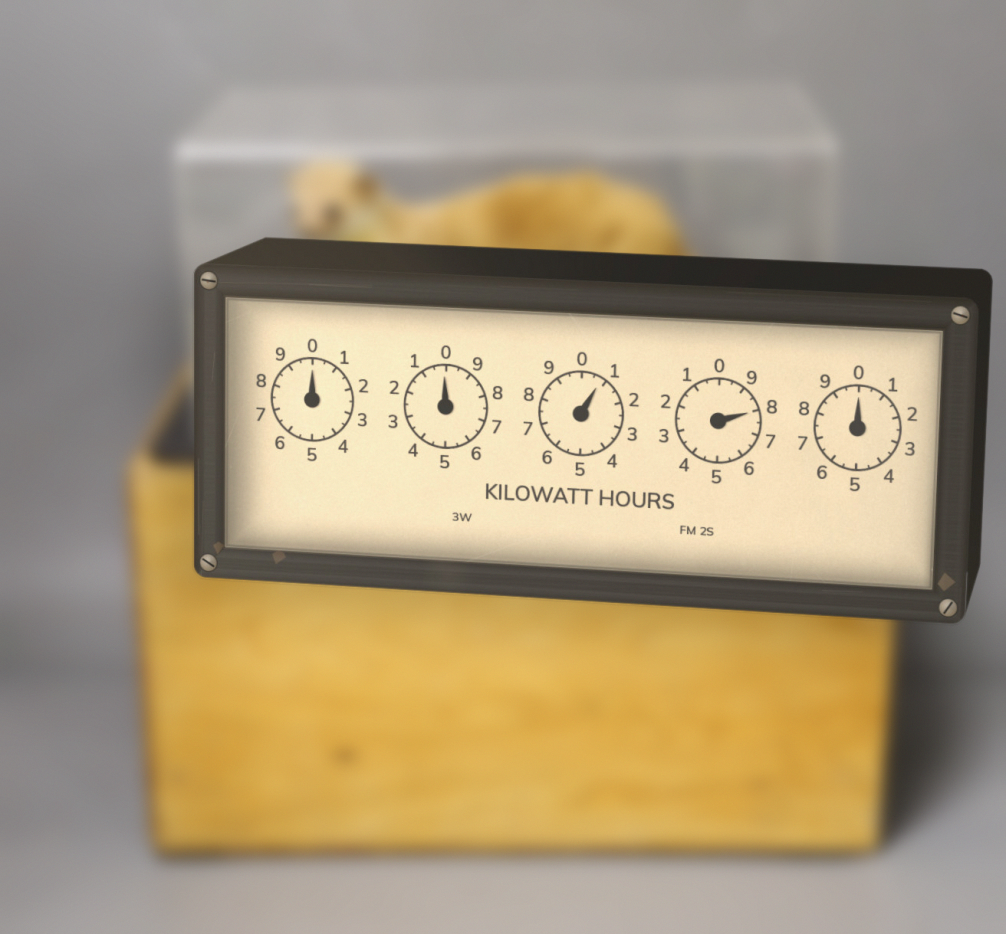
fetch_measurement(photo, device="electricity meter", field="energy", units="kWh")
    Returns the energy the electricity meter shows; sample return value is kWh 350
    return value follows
kWh 80
